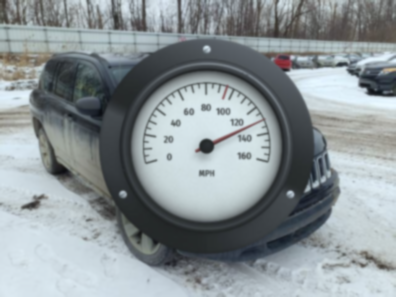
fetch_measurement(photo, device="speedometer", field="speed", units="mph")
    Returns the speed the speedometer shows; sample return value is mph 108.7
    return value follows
mph 130
